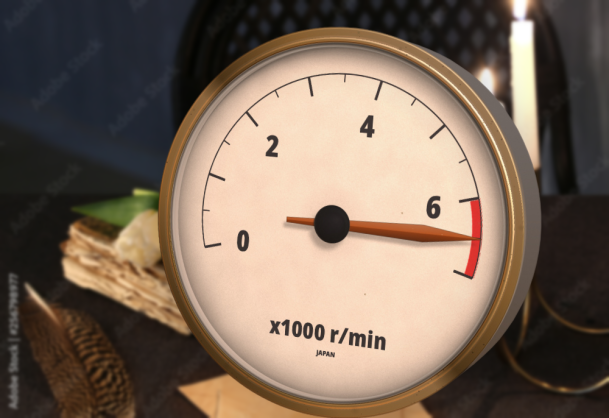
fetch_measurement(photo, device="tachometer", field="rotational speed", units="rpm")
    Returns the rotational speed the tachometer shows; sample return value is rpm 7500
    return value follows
rpm 6500
